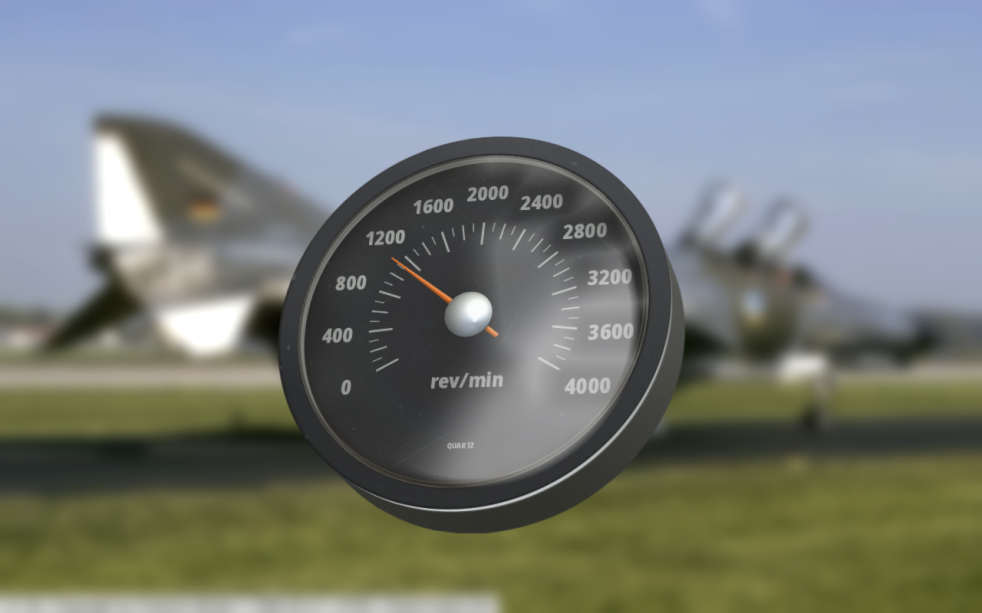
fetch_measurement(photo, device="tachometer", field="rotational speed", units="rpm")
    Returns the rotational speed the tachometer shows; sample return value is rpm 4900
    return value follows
rpm 1100
